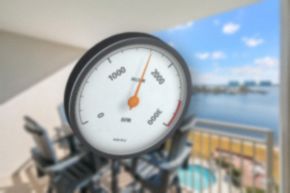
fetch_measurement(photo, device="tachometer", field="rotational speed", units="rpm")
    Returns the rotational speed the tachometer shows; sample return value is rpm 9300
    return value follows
rpm 1600
